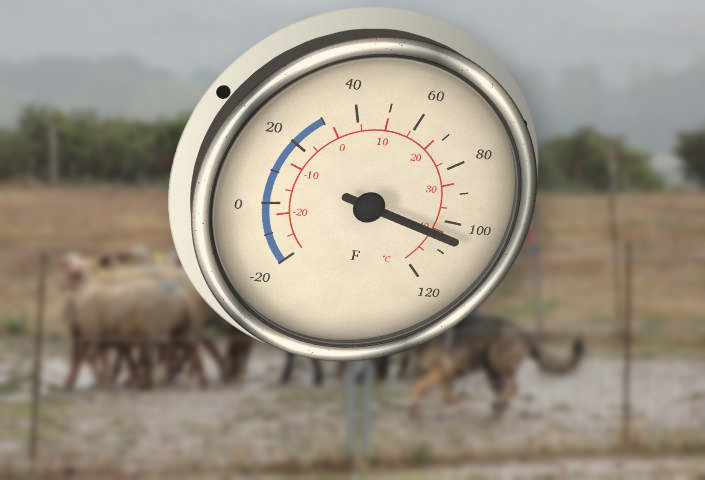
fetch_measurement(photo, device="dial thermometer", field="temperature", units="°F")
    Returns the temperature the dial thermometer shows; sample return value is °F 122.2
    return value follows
°F 105
